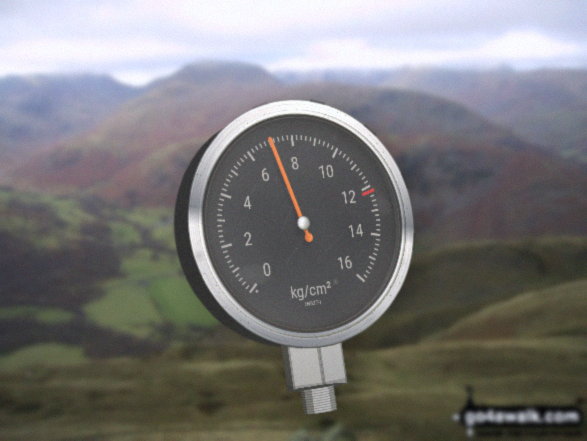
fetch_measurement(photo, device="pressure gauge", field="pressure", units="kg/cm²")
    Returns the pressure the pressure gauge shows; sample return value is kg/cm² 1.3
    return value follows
kg/cm² 7
